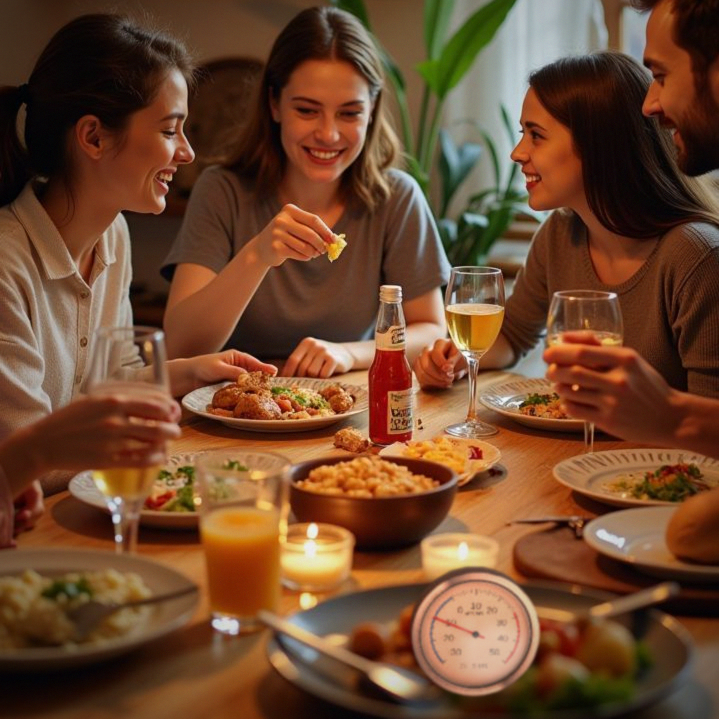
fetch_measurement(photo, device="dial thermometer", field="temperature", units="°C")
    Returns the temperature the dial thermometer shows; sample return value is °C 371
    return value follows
°C -10
